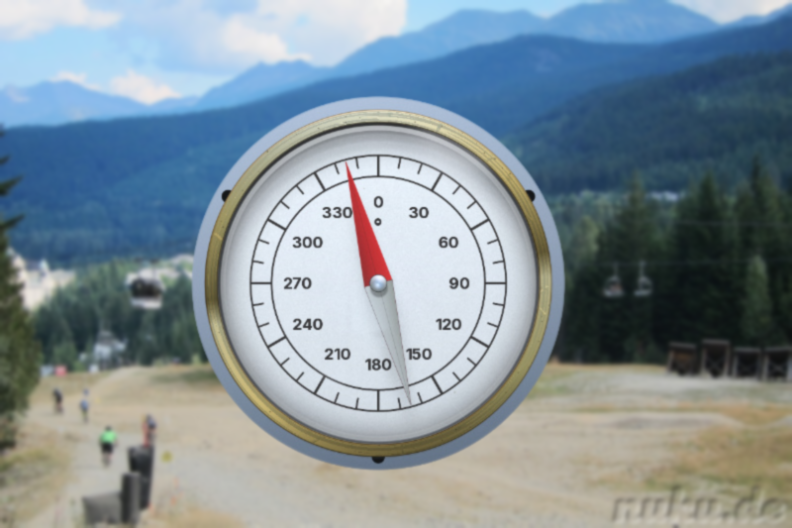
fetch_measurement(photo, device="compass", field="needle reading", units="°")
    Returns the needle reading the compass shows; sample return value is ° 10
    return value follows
° 345
